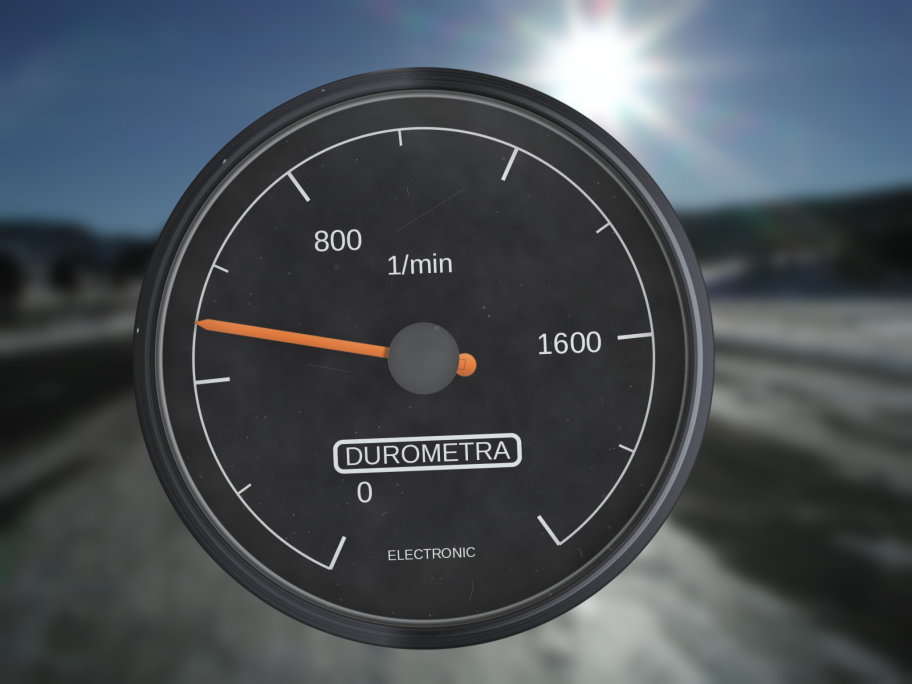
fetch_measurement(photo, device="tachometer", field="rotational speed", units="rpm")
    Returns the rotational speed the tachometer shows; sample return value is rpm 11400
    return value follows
rpm 500
